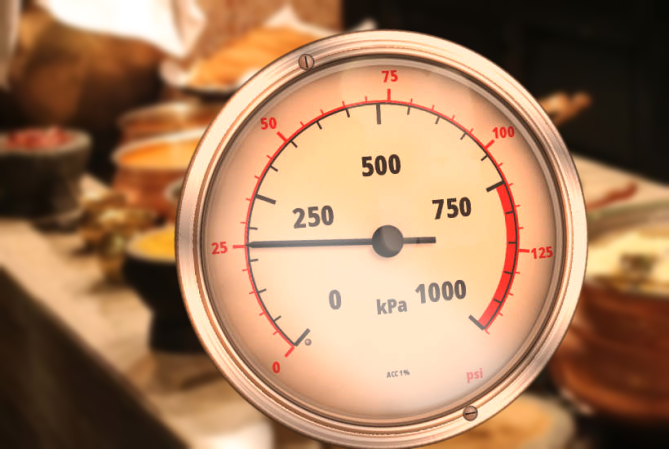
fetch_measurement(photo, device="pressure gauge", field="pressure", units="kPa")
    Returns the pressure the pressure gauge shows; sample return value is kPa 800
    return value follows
kPa 175
